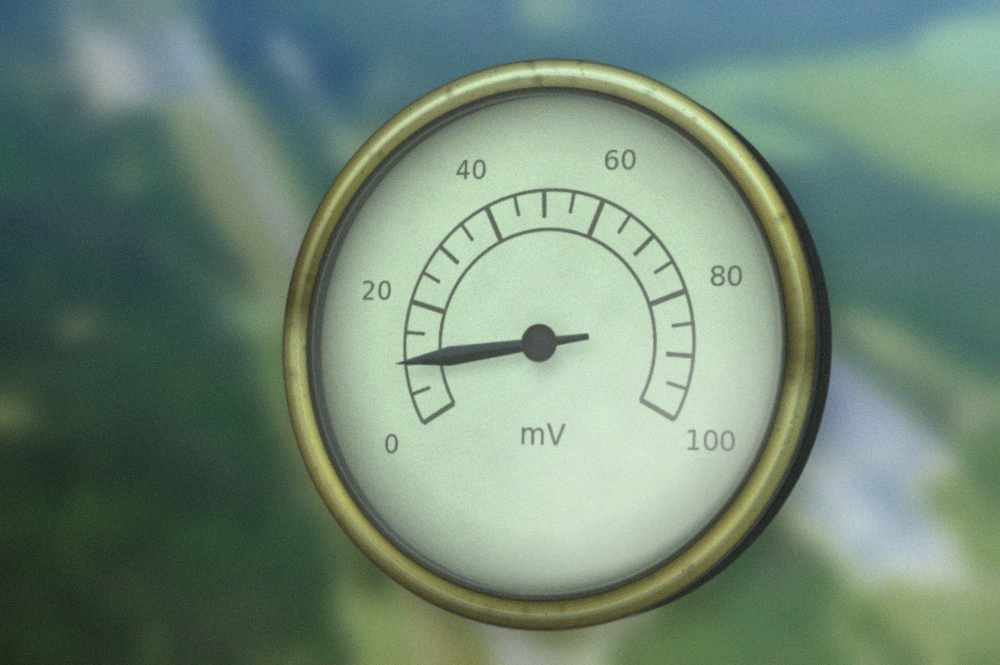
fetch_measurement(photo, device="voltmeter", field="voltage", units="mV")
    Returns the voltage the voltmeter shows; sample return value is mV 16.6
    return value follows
mV 10
